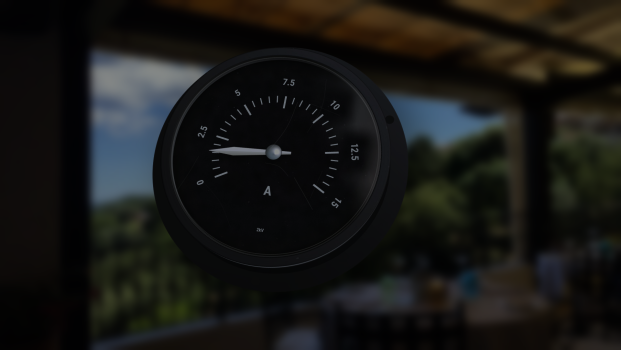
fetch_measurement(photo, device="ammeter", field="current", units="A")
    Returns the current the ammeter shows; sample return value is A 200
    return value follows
A 1.5
